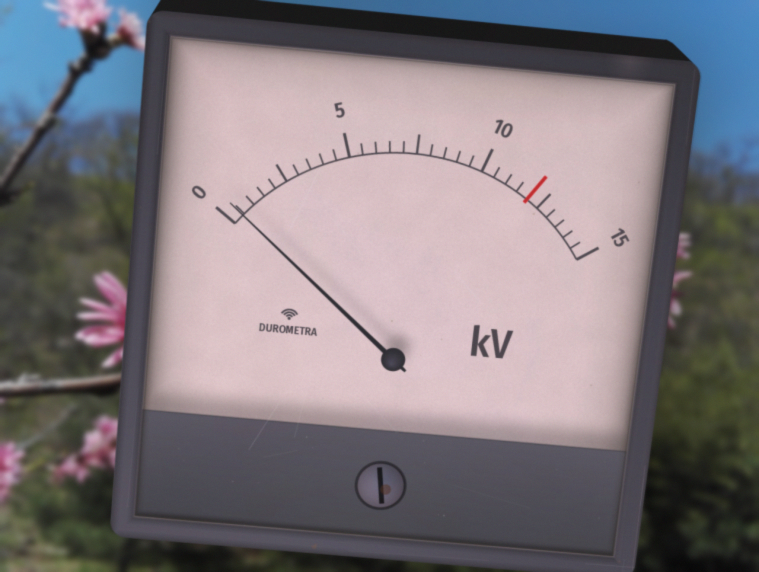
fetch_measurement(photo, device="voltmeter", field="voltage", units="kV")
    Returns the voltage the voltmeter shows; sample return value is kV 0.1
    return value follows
kV 0.5
